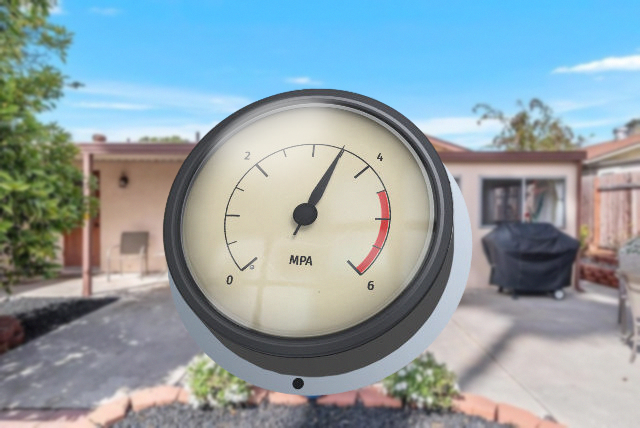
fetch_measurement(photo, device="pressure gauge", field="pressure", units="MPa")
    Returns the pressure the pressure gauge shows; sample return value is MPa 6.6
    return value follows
MPa 3.5
